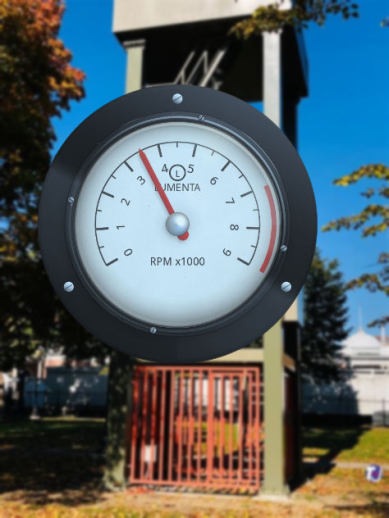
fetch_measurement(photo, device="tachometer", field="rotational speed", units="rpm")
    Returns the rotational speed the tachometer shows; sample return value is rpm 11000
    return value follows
rpm 3500
